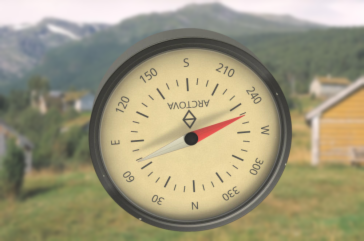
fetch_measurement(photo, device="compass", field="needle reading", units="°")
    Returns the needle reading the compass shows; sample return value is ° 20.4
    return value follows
° 250
